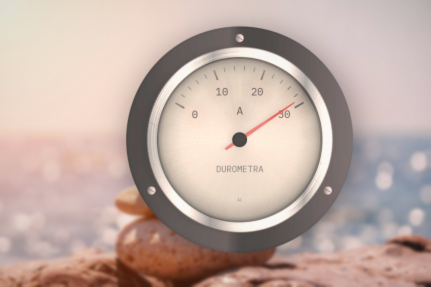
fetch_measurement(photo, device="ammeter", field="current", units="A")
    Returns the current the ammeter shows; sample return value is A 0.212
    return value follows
A 29
